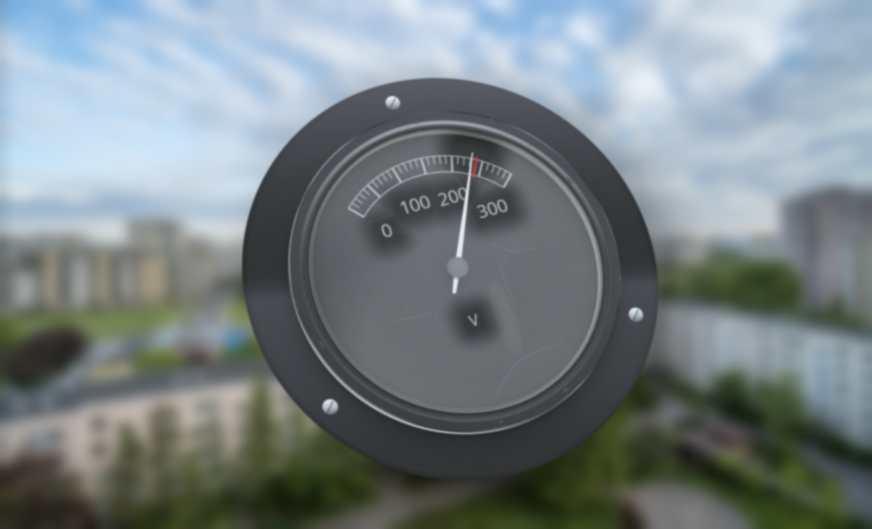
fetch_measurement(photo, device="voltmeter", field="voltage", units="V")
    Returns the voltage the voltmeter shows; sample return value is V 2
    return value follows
V 230
